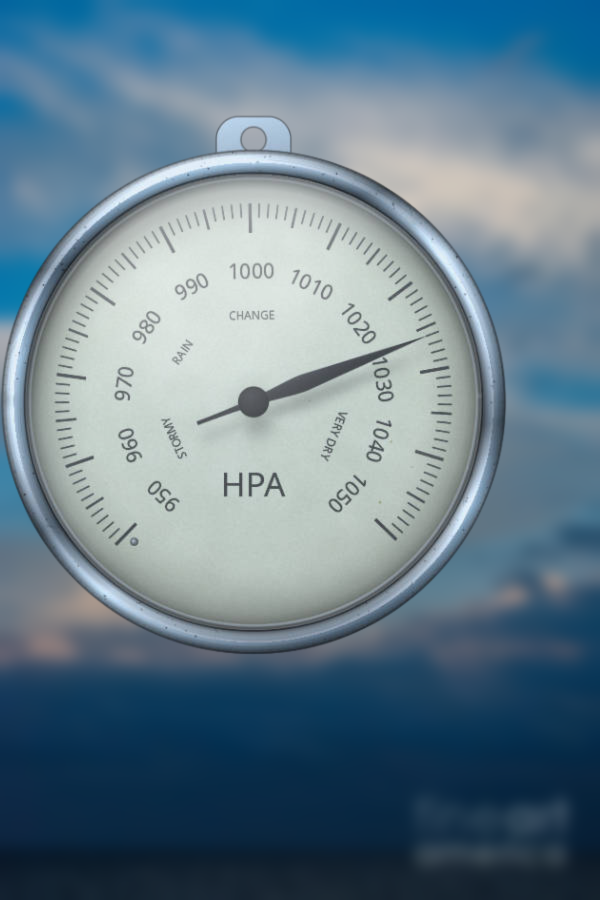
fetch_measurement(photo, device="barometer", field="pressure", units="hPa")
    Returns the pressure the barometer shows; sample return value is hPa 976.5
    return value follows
hPa 1026
